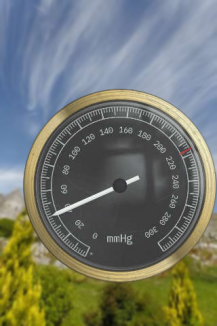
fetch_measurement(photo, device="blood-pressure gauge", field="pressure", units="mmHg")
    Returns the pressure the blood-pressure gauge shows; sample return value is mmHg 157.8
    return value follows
mmHg 40
